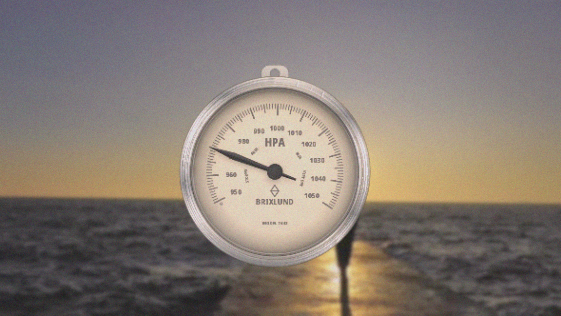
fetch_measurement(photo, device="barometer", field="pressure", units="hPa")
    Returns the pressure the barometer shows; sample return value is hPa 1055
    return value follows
hPa 970
